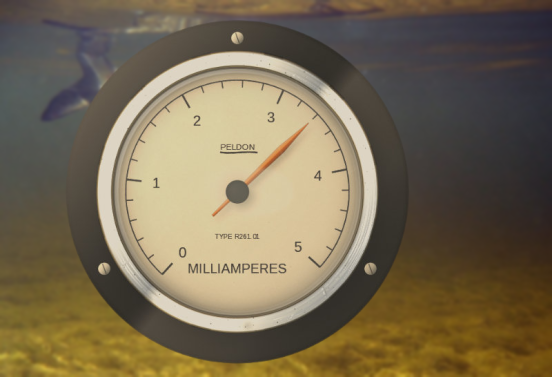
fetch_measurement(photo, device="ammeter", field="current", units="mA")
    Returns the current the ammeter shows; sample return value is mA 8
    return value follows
mA 3.4
